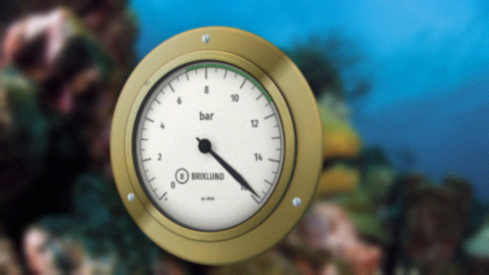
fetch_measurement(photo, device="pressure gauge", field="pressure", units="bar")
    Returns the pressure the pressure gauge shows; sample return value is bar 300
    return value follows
bar 15.75
